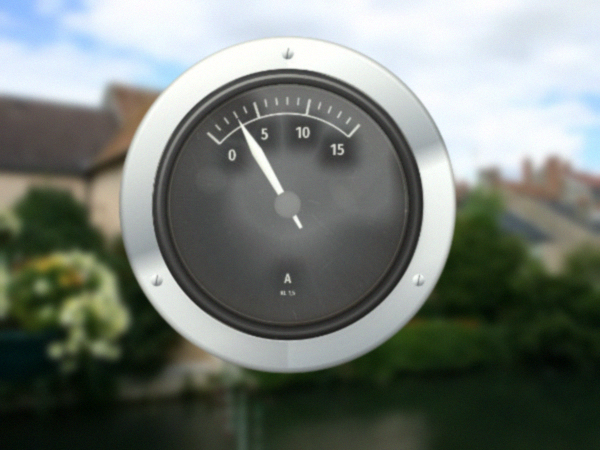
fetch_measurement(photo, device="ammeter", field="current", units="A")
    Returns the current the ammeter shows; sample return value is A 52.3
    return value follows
A 3
